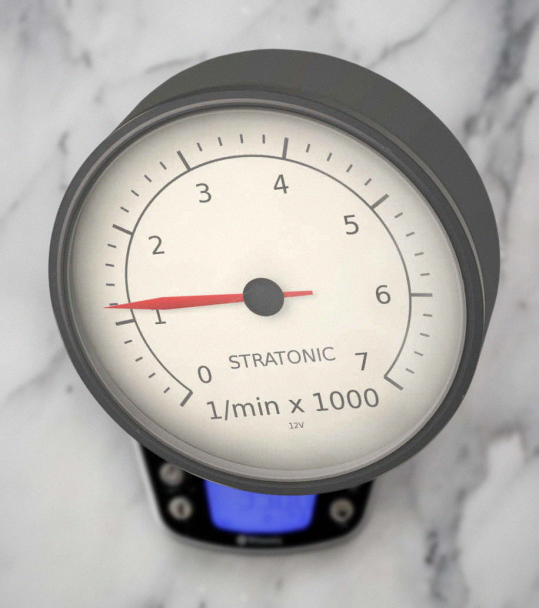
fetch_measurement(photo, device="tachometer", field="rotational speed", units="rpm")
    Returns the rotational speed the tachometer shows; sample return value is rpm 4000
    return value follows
rpm 1200
